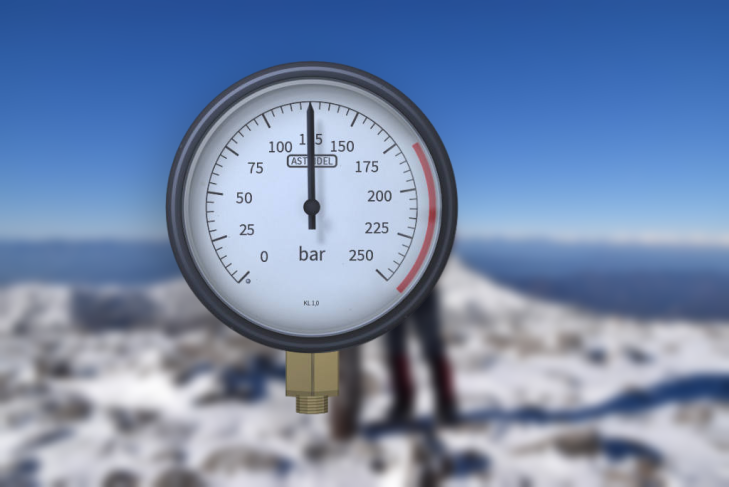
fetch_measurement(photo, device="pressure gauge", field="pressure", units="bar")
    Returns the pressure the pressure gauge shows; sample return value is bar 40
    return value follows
bar 125
